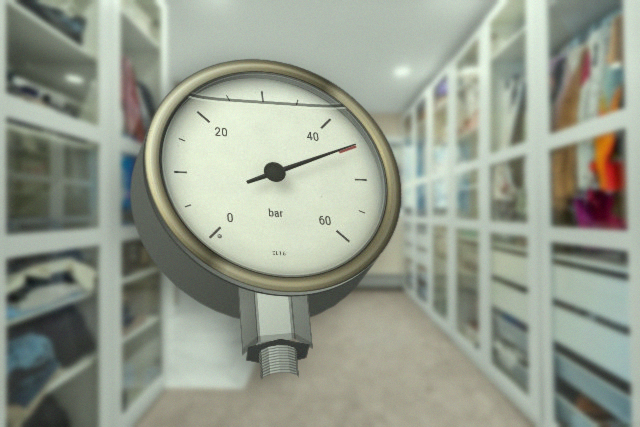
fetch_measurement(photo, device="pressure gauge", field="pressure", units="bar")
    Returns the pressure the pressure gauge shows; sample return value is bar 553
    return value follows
bar 45
